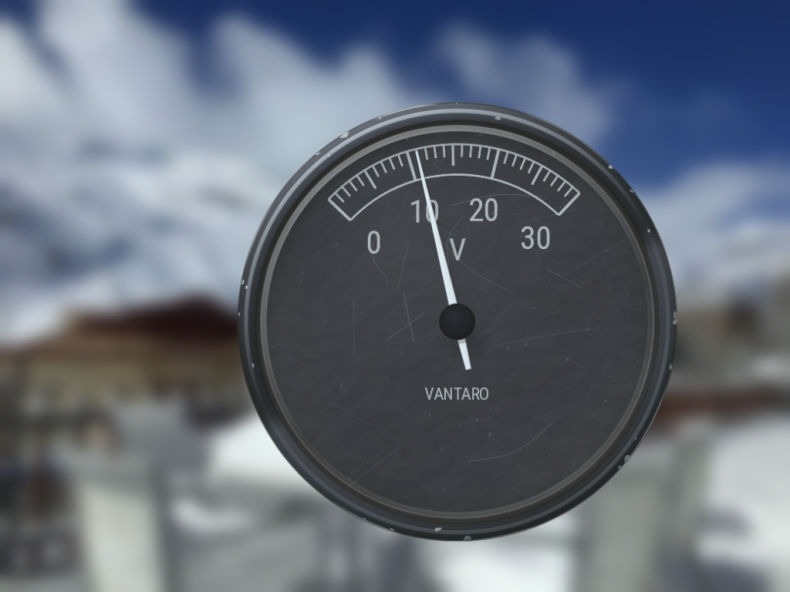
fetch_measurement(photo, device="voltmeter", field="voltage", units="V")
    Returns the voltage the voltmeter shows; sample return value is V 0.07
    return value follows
V 11
